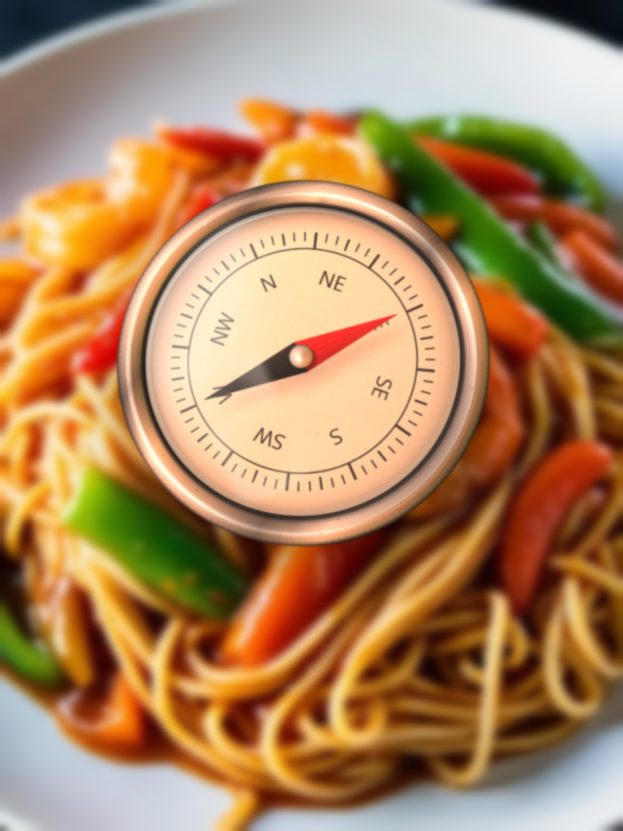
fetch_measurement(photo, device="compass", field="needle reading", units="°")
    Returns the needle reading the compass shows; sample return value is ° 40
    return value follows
° 90
